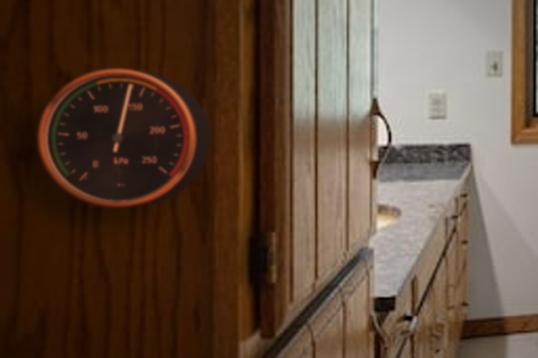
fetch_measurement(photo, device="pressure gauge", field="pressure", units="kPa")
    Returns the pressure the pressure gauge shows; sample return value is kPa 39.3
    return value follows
kPa 140
